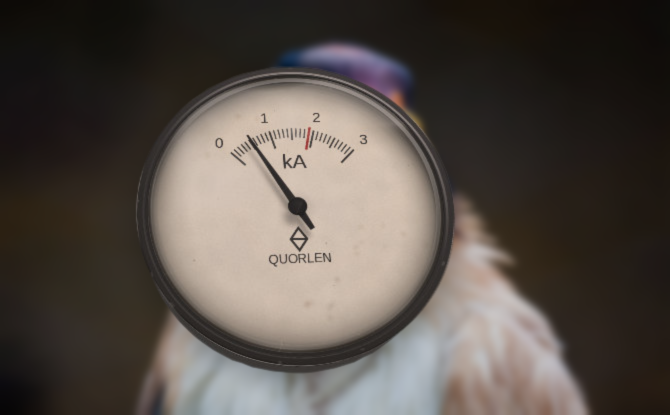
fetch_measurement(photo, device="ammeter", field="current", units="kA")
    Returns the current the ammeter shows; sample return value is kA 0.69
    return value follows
kA 0.5
